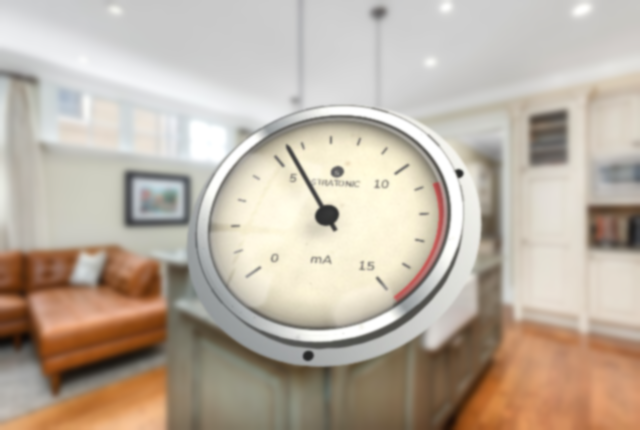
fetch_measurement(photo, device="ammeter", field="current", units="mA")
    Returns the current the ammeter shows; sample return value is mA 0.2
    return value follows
mA 5.5
